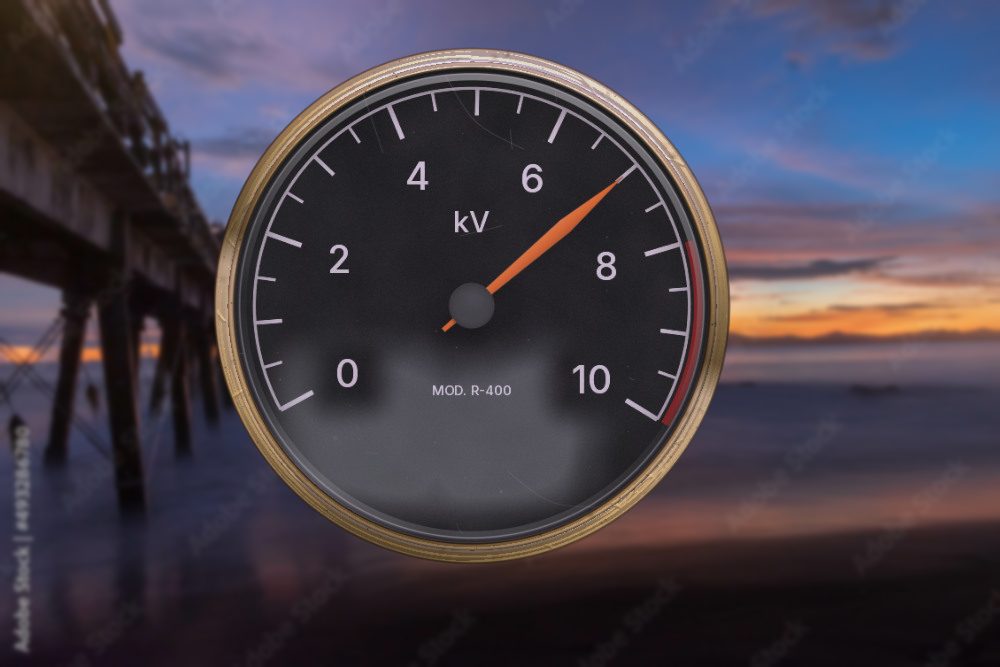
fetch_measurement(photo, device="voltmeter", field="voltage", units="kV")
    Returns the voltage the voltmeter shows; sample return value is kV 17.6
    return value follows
kV 7
